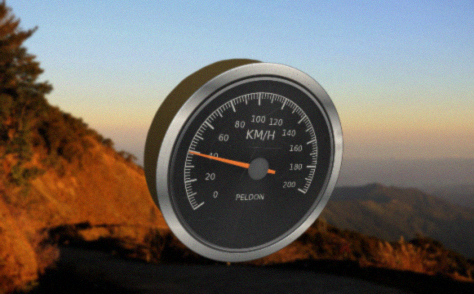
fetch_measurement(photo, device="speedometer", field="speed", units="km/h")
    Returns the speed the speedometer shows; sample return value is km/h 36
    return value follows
km/h 40
